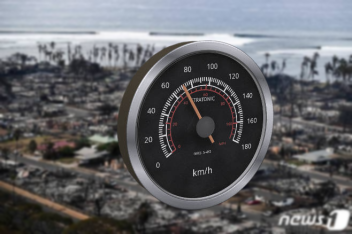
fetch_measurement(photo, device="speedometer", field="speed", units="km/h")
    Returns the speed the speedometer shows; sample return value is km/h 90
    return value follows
km/h 70
